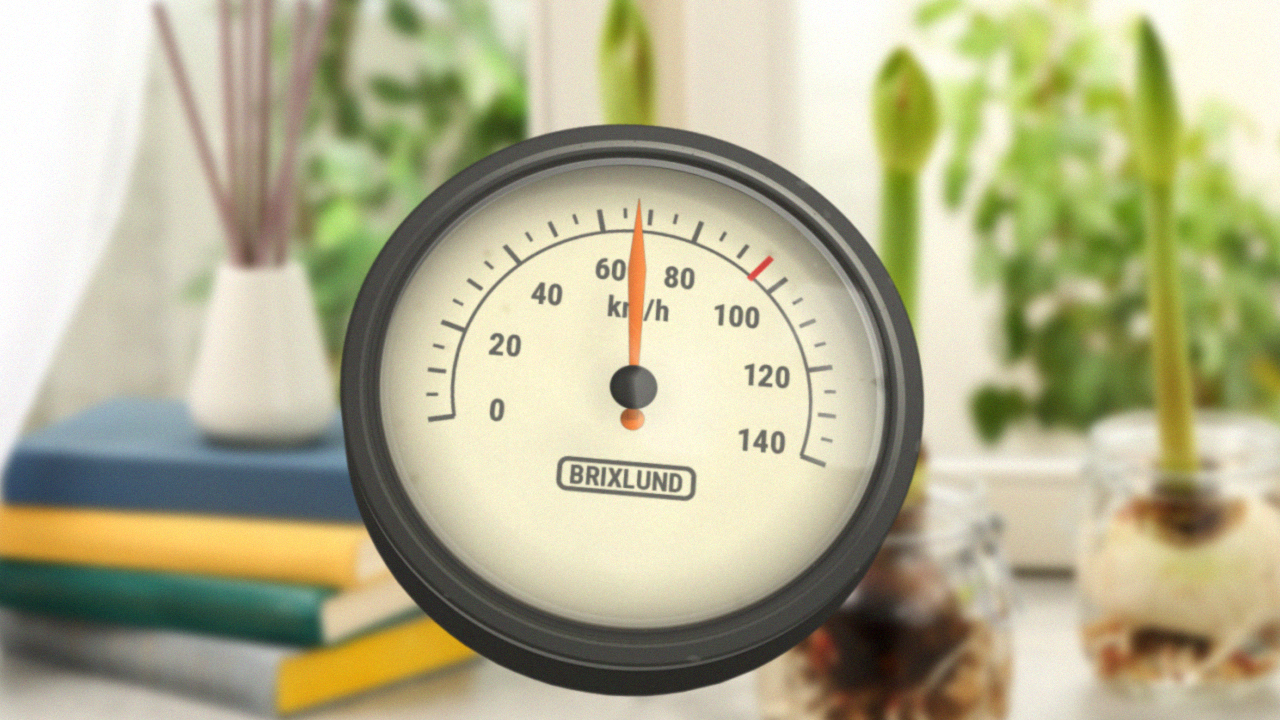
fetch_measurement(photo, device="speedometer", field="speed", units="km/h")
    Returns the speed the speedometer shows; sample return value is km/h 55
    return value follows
km/h 67.5
